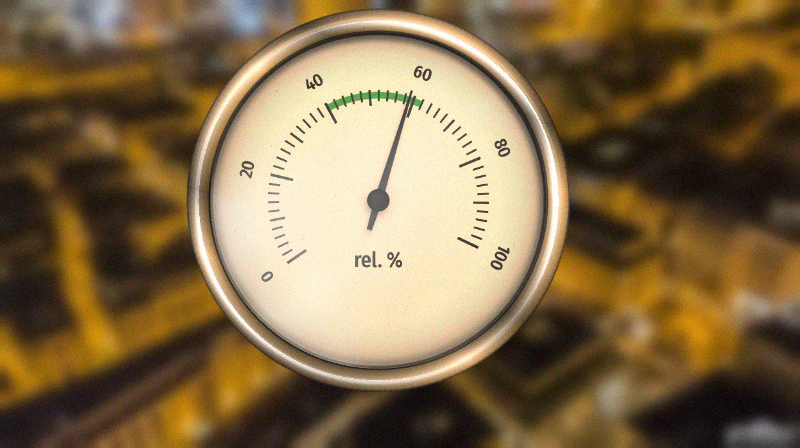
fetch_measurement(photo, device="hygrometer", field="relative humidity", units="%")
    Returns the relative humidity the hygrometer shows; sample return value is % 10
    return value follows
% 59
